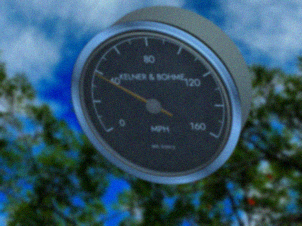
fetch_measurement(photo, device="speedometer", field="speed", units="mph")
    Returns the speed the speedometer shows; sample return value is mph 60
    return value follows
mph 40
